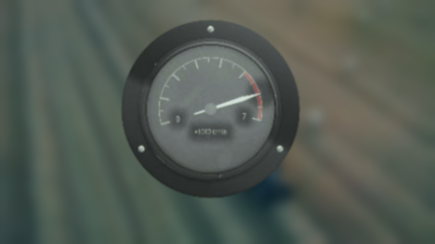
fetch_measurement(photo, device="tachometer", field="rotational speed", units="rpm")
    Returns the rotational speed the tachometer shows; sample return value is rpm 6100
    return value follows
rpm 6000
